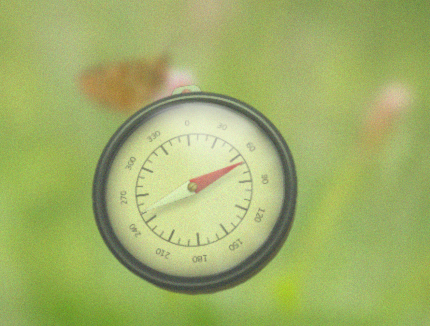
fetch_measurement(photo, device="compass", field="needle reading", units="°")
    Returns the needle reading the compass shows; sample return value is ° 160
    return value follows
° 70
